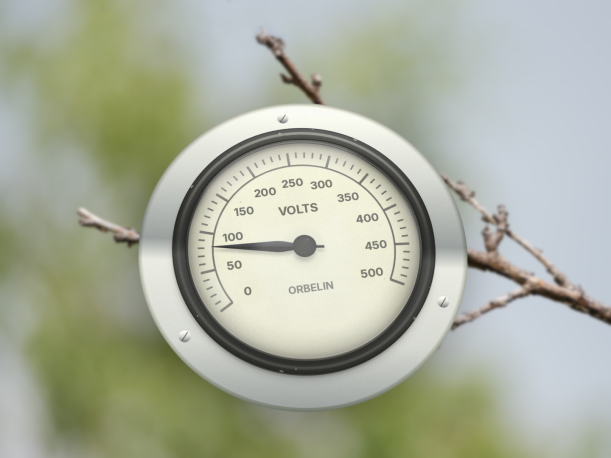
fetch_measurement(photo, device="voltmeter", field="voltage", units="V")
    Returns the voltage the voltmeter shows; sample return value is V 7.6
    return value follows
V 80
